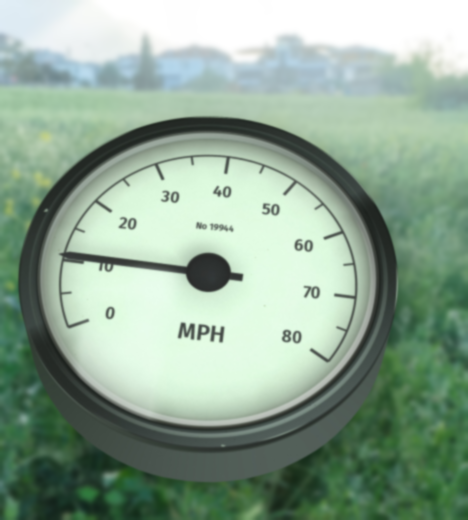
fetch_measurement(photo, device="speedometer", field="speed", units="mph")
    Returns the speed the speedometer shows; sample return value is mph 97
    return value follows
mph 10
